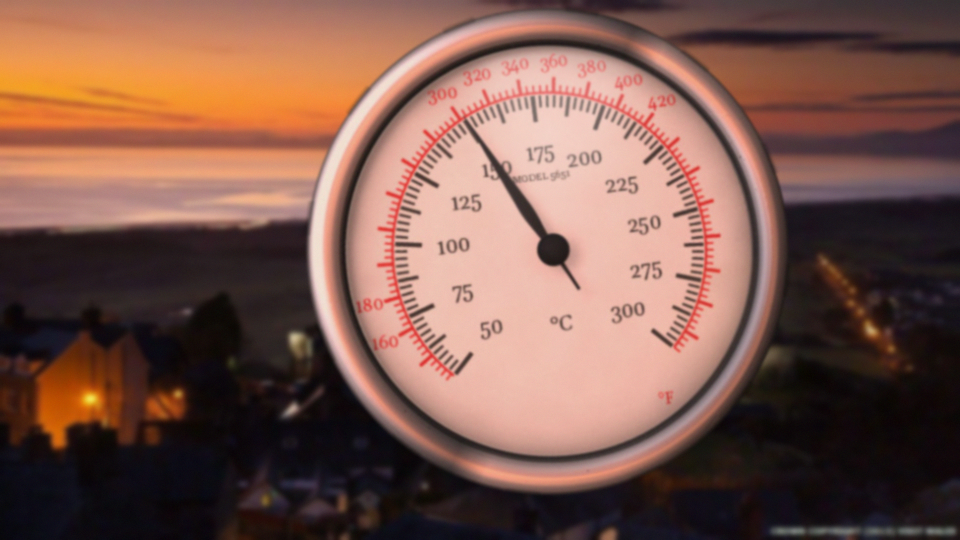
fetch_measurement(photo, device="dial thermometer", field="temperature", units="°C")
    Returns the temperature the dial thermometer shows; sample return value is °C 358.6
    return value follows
°C 150
